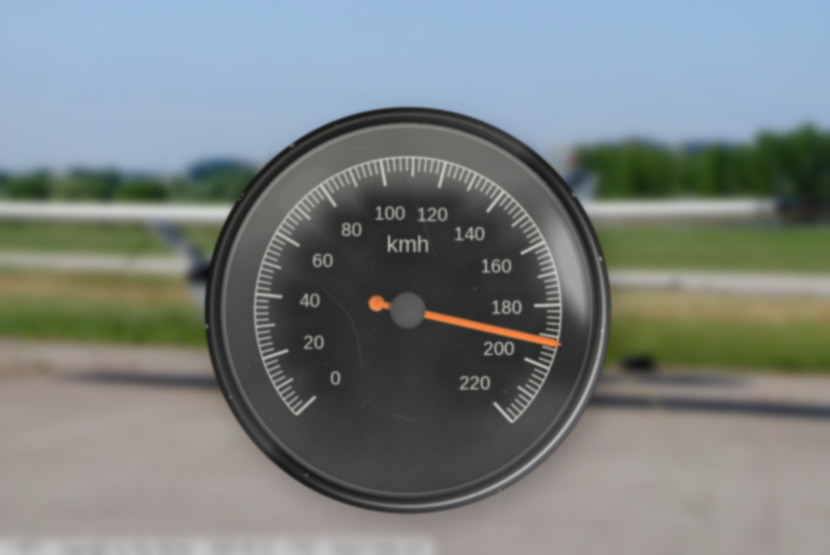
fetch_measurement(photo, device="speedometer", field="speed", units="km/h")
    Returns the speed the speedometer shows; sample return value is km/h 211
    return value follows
km/h 192
